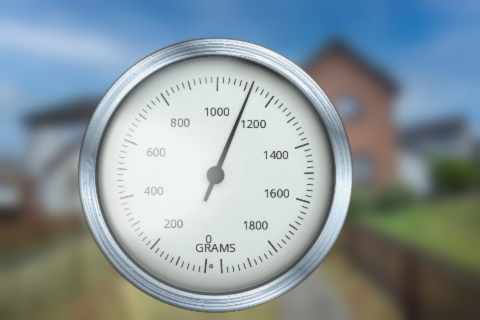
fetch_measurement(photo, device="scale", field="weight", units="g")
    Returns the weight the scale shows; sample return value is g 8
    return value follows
g 1120
